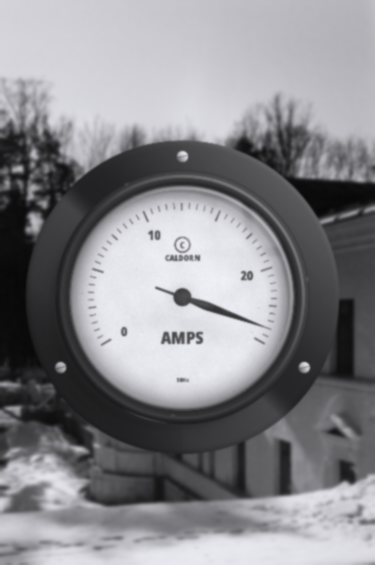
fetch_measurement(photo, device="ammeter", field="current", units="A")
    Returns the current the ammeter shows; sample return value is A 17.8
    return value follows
A 24
